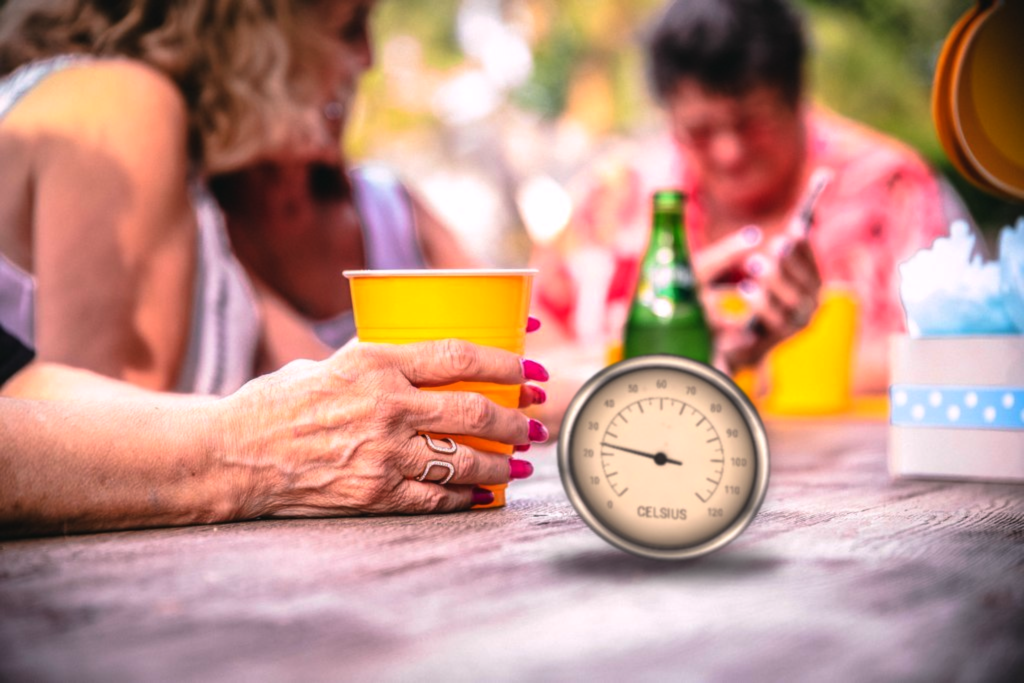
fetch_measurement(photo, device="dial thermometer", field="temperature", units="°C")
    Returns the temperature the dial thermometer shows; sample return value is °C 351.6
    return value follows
°C 25
